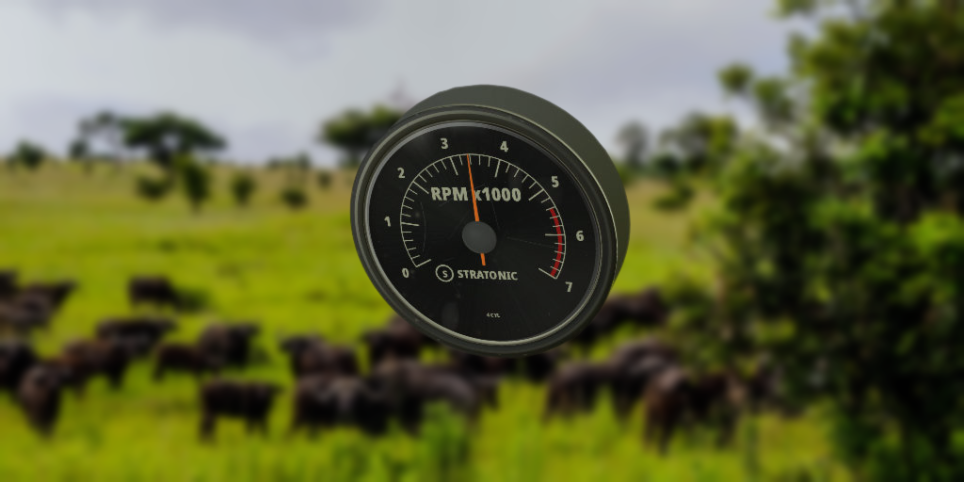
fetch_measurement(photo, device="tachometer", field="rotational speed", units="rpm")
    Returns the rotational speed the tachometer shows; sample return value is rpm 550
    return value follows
rpm 3400
